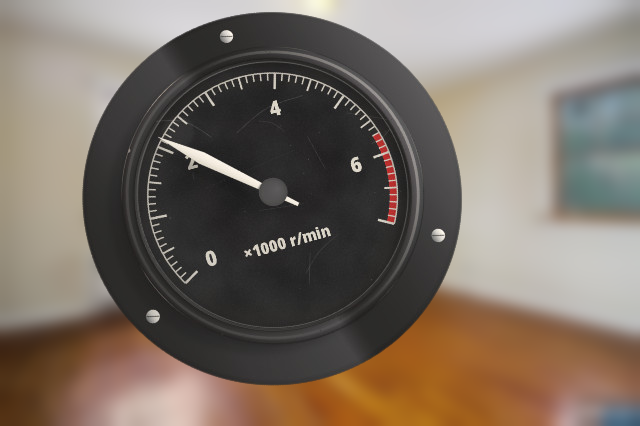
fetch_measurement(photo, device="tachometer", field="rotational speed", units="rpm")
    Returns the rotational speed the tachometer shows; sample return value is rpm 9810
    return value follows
rpm 2100
